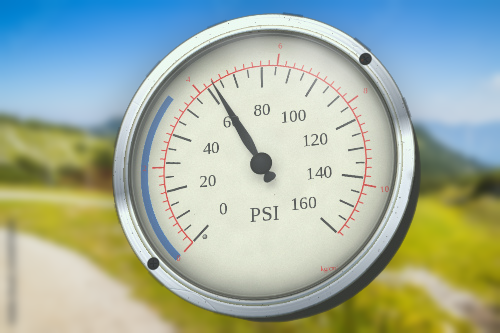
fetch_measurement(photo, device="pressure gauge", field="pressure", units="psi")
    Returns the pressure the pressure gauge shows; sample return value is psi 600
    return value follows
psi 62.5
